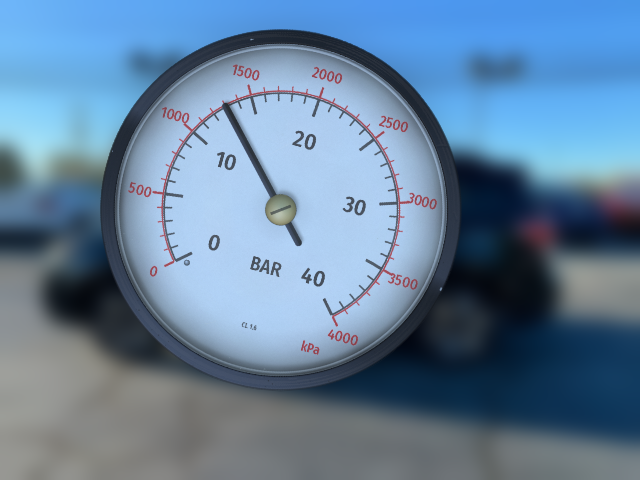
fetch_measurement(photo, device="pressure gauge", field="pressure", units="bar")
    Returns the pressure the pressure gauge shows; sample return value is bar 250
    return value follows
bar 13
